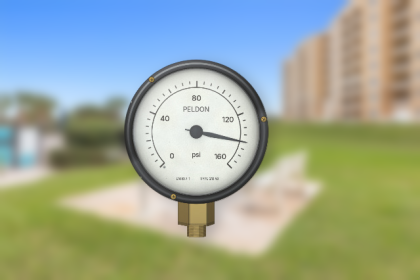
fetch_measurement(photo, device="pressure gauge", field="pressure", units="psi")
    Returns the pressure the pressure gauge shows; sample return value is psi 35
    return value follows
psi 140
